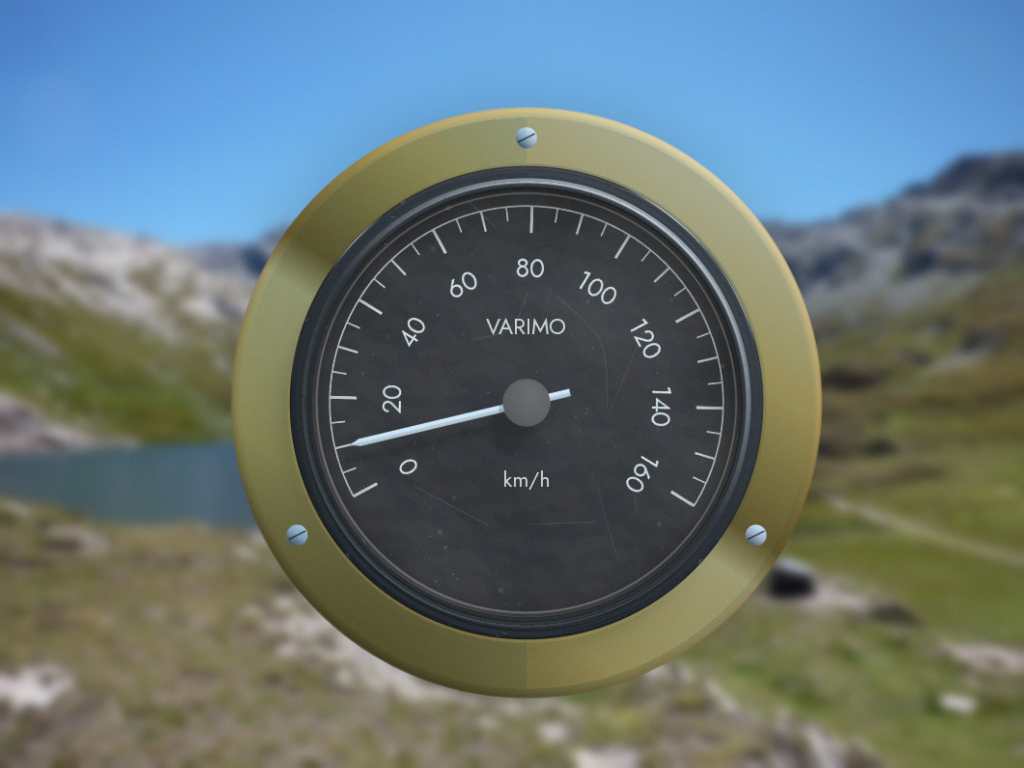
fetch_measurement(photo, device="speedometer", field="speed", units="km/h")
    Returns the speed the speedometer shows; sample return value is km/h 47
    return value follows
km/h 10
